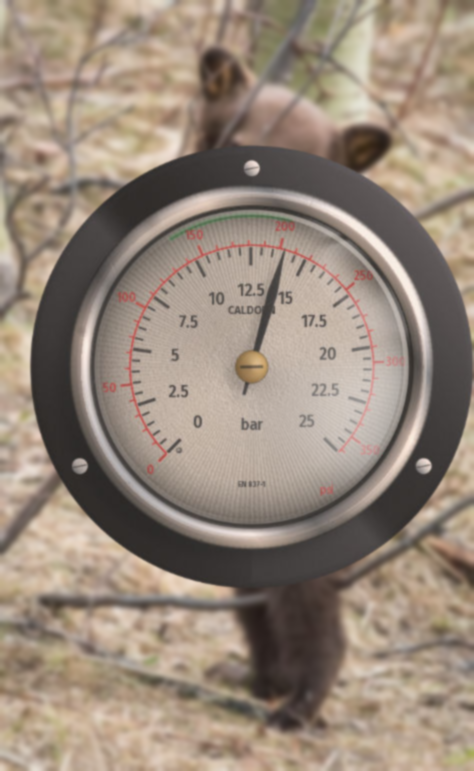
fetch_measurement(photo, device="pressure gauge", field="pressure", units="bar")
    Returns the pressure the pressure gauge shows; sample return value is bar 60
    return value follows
bar 14
